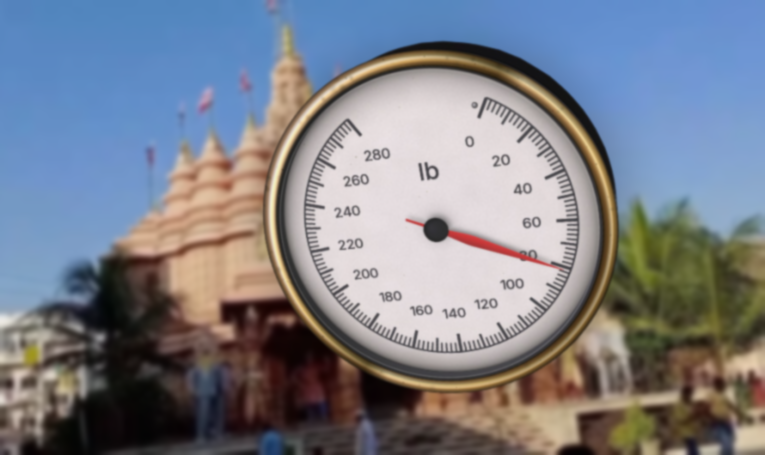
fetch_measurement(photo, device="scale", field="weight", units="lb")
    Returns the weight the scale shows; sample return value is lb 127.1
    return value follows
lb 80
